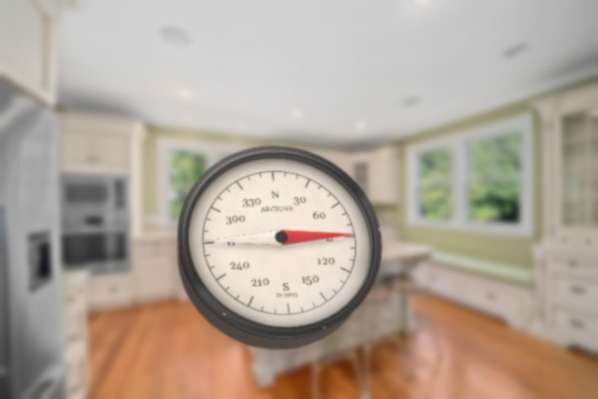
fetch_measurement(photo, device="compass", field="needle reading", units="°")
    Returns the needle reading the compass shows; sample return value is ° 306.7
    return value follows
° 90
